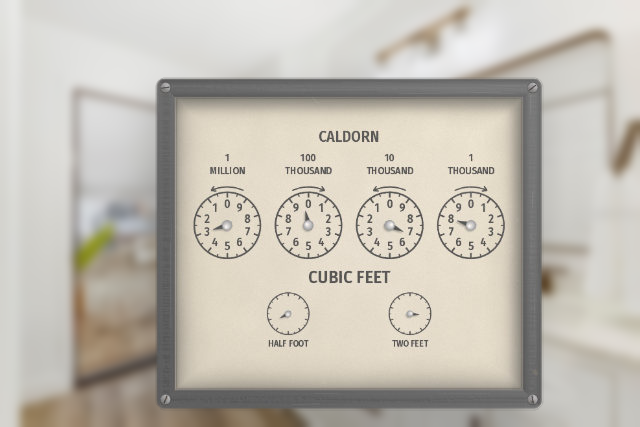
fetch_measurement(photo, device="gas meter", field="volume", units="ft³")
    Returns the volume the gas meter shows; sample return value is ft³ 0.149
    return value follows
ft³ 296800
